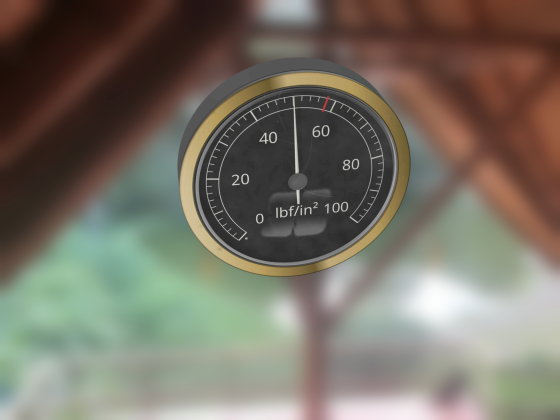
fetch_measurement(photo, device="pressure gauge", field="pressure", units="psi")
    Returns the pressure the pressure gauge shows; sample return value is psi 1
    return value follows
psi 50
